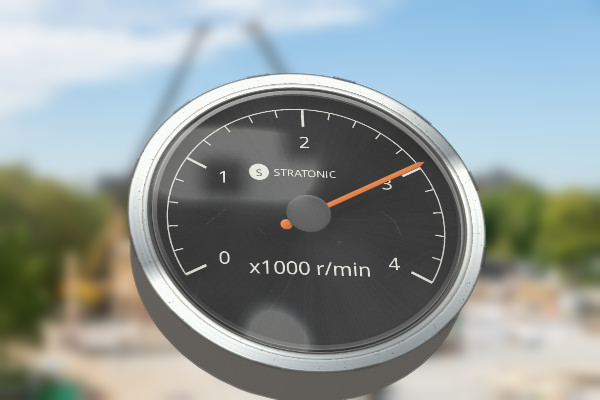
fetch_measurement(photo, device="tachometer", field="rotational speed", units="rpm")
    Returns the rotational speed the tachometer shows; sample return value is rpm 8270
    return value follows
rpm 3000
